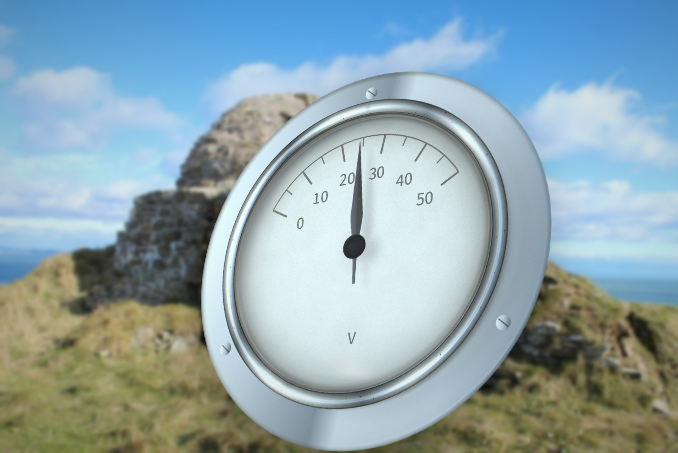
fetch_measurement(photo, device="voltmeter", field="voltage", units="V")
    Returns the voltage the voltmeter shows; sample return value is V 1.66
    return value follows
V 25
